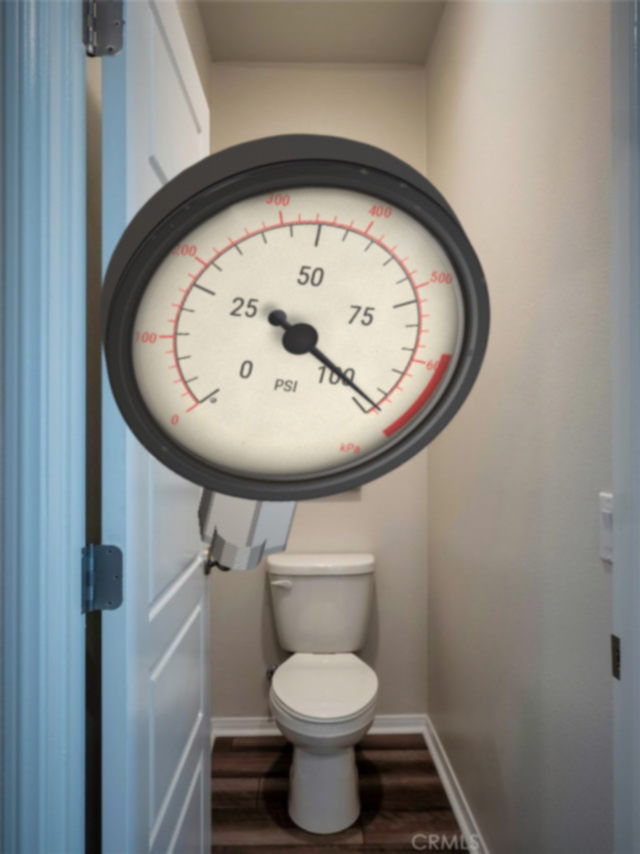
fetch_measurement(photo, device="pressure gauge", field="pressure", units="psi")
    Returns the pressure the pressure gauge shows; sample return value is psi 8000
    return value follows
psi 97.5
